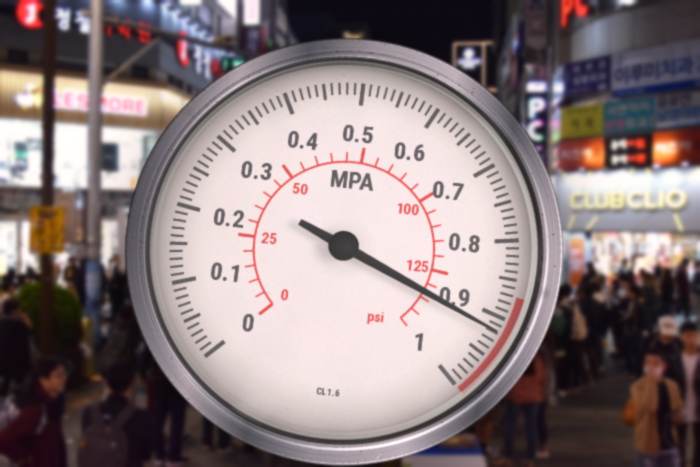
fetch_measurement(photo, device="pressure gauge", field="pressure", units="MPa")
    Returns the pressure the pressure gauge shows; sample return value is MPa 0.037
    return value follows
MPa 0.92
